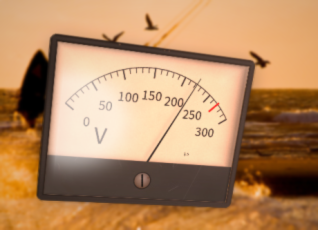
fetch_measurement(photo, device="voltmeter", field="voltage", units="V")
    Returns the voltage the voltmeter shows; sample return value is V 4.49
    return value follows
V 220
